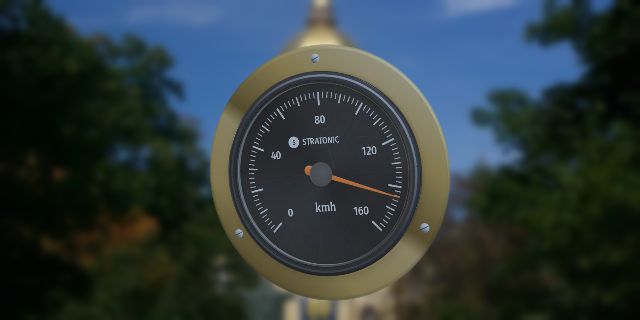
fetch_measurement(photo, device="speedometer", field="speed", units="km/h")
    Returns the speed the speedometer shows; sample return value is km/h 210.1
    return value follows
km/h 144
